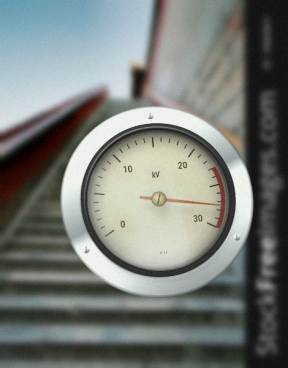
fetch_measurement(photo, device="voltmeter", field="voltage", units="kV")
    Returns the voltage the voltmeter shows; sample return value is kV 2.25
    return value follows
kV 27.5
